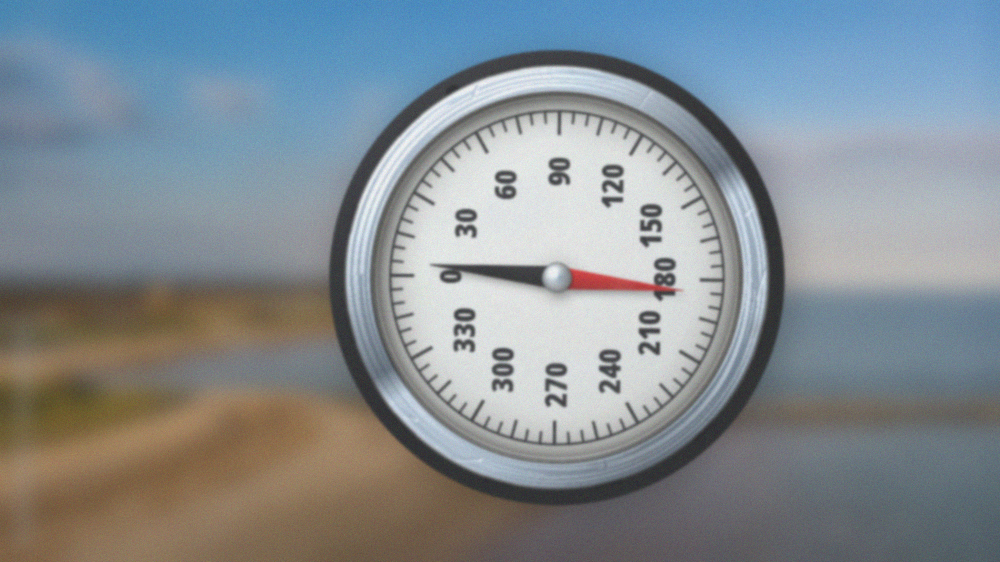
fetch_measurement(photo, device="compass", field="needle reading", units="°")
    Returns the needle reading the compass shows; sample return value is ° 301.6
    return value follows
° 185
